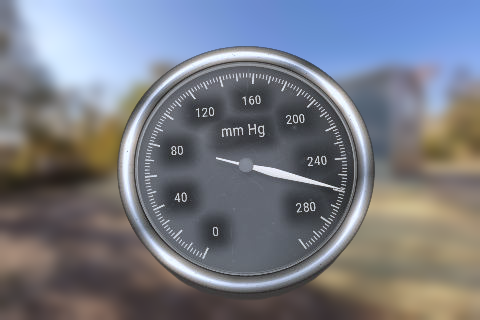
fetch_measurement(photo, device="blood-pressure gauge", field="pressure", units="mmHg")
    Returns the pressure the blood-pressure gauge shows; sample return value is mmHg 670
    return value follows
mmHg 260
